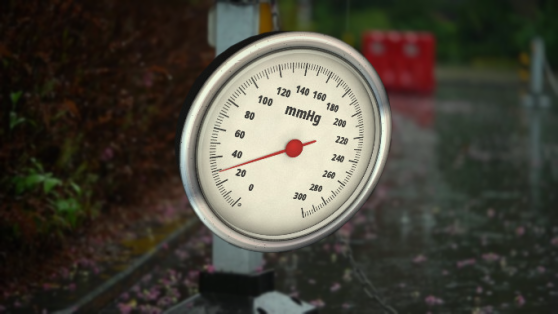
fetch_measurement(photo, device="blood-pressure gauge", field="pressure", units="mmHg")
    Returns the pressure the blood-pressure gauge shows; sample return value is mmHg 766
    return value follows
mmHg 30
